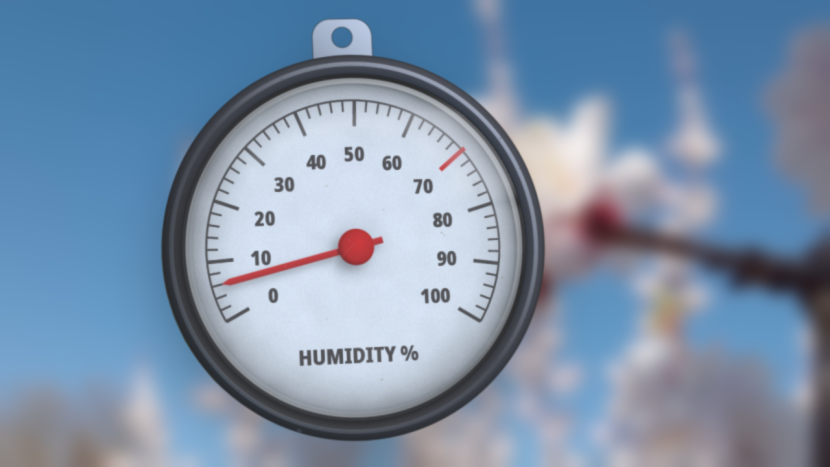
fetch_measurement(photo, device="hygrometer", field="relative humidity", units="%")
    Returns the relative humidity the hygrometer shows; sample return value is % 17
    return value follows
% 6
